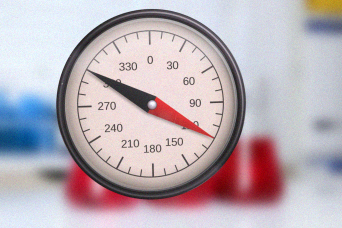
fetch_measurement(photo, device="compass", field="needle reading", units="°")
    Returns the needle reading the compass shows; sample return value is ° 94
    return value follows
° 120
